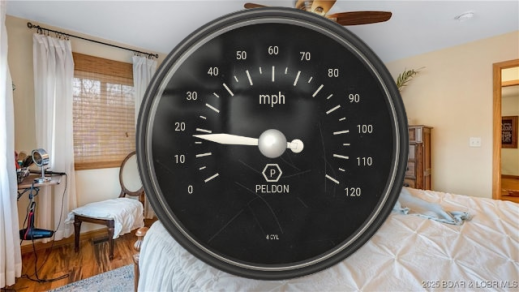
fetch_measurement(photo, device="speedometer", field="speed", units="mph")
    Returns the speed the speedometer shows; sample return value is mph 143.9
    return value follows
mph 17.5
